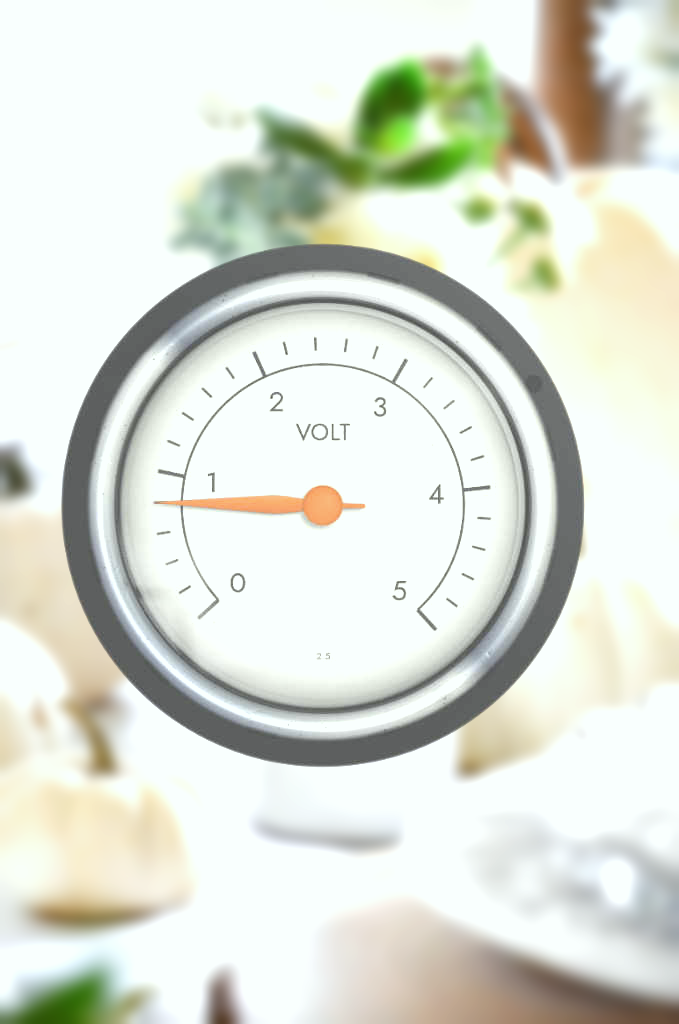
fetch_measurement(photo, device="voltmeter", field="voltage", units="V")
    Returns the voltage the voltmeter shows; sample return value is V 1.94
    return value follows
V 0.8
